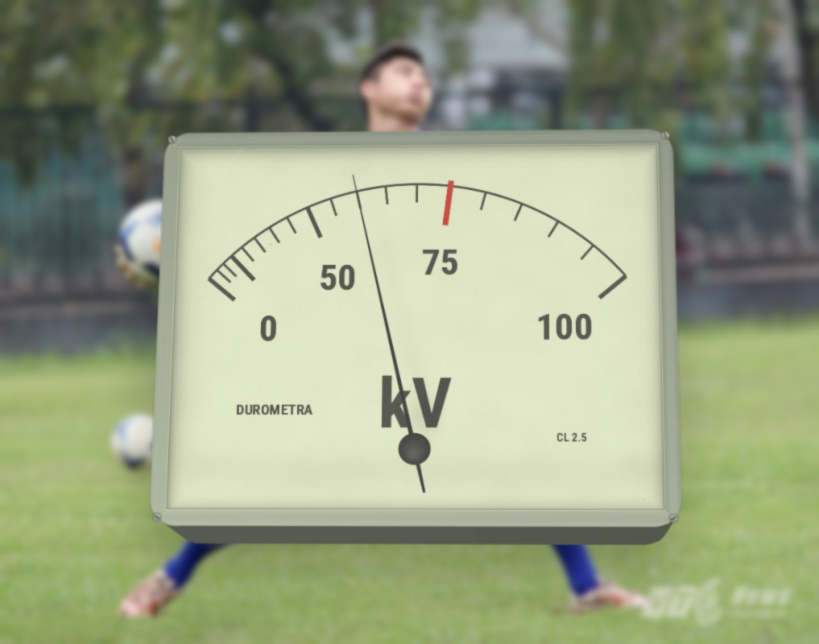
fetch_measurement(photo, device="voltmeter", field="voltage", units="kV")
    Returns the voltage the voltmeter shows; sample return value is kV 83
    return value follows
kV 60
